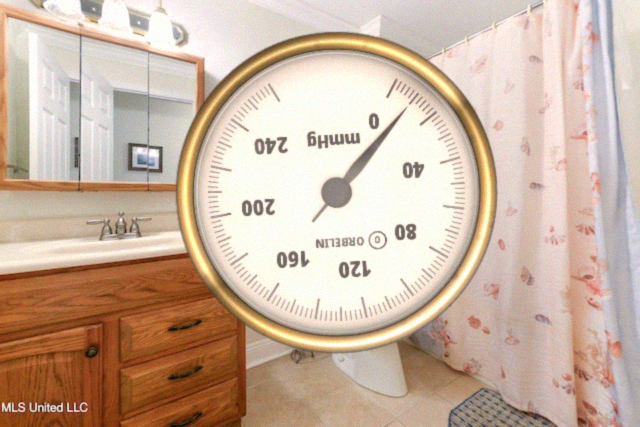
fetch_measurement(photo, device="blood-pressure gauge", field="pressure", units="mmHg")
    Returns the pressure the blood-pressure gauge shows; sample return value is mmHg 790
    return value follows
mmHg 10
